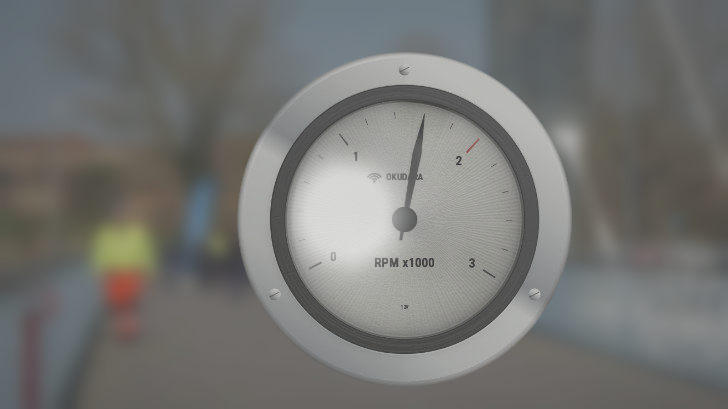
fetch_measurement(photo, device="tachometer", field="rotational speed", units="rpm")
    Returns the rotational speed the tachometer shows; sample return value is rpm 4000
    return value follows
rpm 1600
